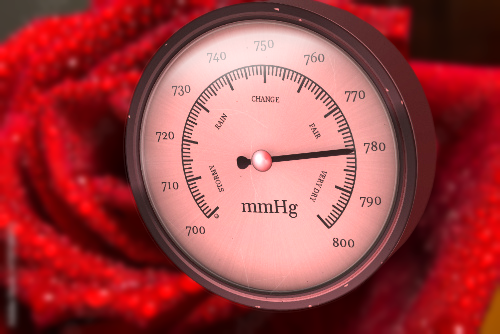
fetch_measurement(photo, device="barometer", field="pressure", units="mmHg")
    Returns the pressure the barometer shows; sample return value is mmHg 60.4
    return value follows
mmHg 780
